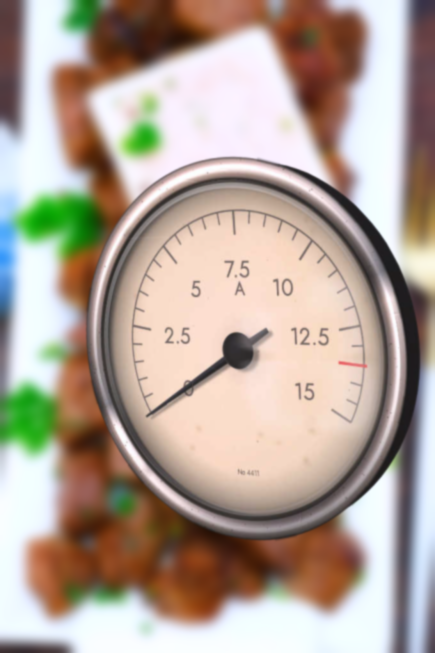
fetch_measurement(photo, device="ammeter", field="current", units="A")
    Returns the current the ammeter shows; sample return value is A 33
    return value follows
A 0
